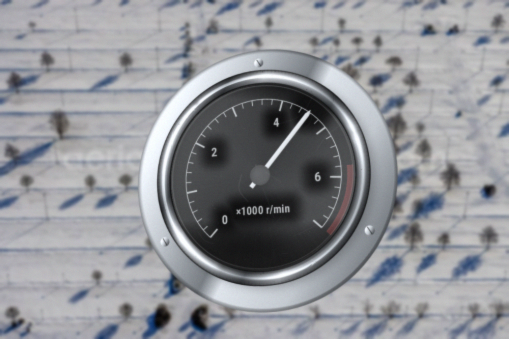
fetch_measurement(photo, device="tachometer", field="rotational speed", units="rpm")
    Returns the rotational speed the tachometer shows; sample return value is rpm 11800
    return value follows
rpm 4600
